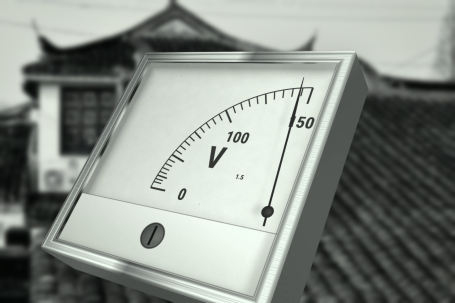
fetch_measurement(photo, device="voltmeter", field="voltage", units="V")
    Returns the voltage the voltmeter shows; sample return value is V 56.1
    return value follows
V 145
